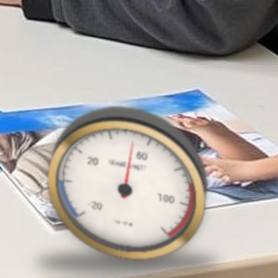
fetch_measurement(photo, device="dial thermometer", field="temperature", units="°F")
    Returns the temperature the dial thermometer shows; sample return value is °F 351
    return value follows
°F 52
